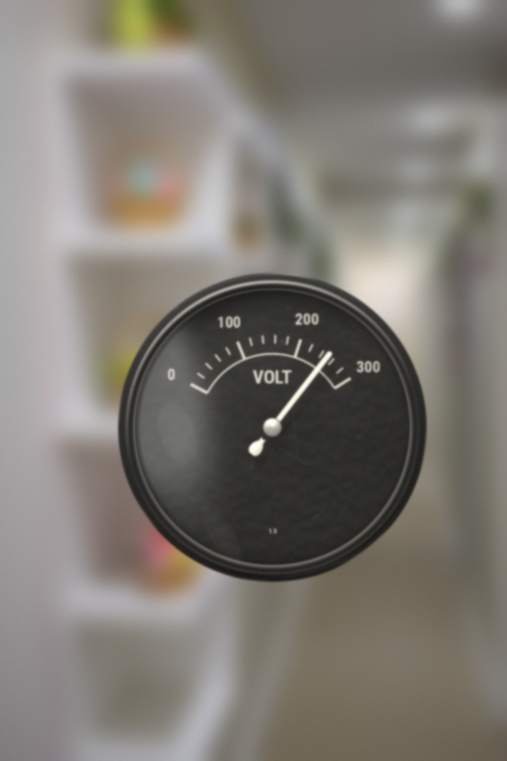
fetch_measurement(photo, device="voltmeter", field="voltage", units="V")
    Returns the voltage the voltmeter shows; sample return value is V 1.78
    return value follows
V 250
